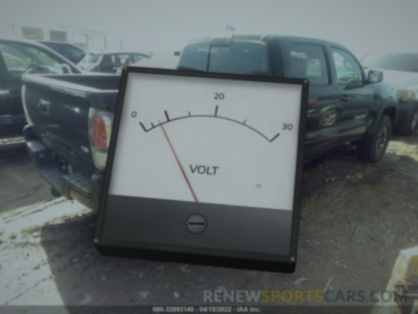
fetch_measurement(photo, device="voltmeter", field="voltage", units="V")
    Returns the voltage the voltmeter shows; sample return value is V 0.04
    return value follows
V 7.5
